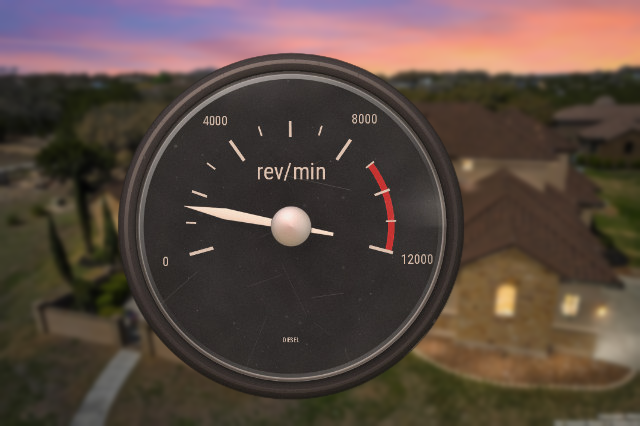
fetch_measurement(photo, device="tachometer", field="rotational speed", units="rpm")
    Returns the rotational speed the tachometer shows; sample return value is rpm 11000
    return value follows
rpm 1500
